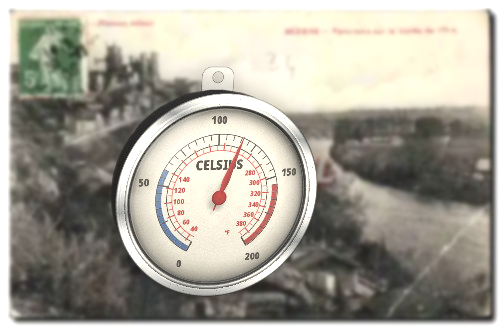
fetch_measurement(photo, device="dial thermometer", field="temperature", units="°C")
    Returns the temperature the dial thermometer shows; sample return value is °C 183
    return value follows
°C 115
